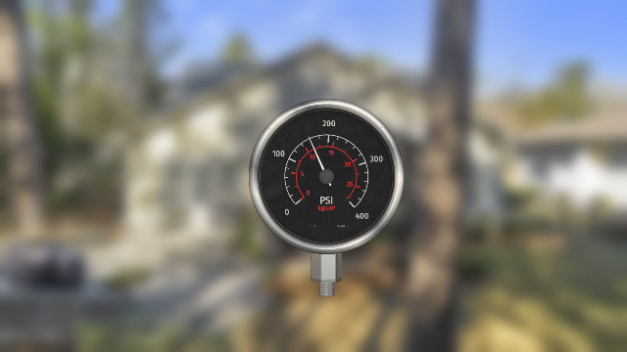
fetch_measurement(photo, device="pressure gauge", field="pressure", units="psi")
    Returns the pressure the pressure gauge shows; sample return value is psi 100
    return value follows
psi 160
